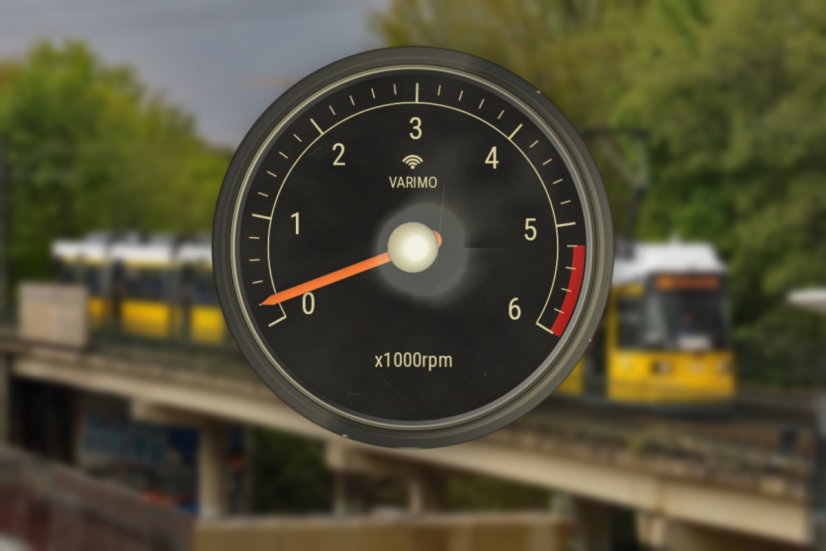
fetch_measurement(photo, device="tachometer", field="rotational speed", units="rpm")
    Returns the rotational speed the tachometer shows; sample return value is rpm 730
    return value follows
rpm 200
